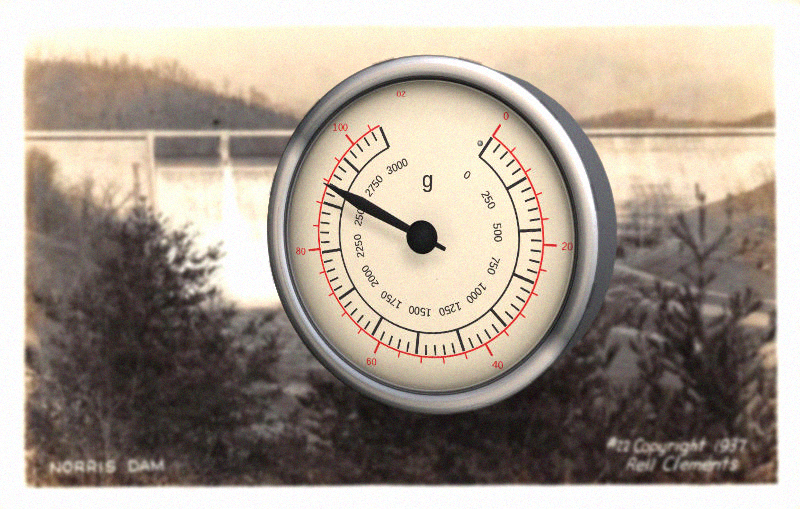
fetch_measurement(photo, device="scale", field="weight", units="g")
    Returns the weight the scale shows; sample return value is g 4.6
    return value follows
g 2600
